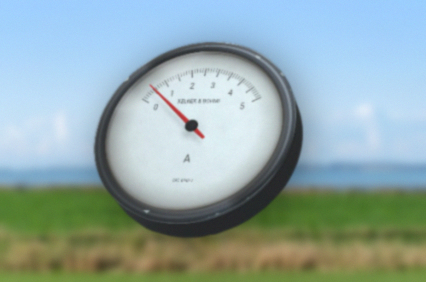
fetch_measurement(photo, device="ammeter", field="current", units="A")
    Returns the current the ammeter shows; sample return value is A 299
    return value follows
A 0.5
